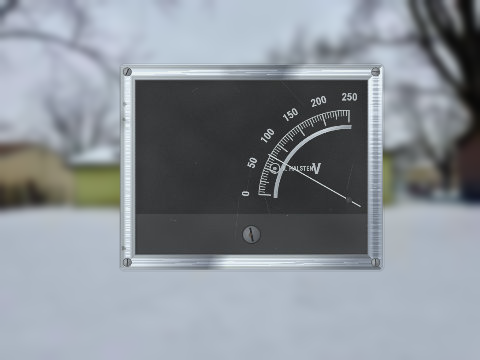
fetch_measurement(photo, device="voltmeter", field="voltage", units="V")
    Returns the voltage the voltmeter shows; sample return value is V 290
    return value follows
V 75
